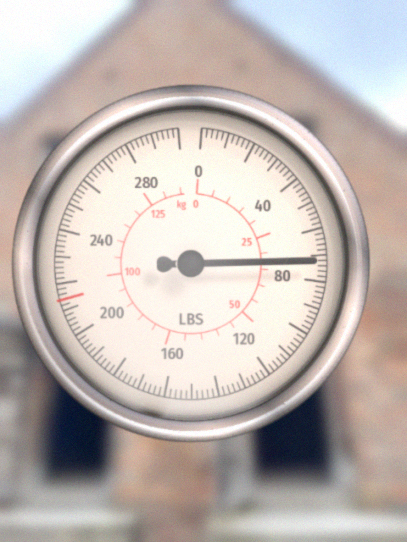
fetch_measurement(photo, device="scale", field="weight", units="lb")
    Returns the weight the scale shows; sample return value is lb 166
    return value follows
lb 72
